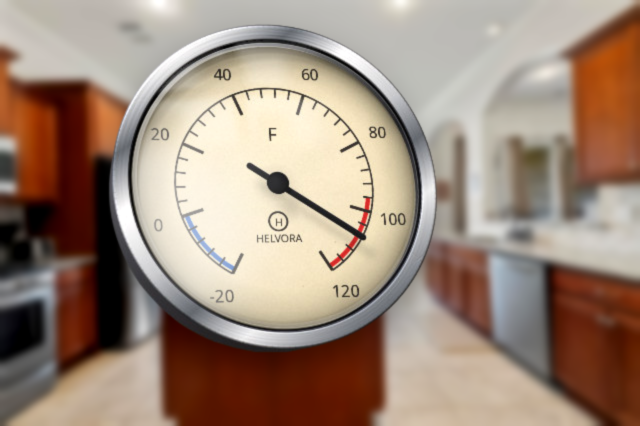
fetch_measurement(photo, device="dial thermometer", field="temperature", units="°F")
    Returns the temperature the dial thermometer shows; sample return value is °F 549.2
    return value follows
°F 108
